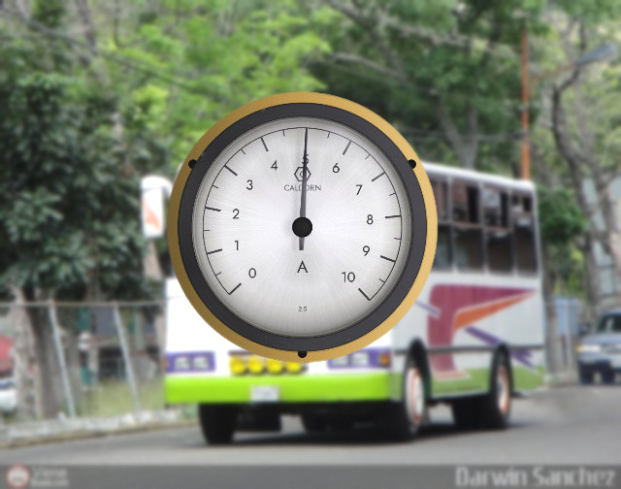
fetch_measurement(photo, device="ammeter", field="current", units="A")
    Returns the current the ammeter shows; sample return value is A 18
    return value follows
A 5
